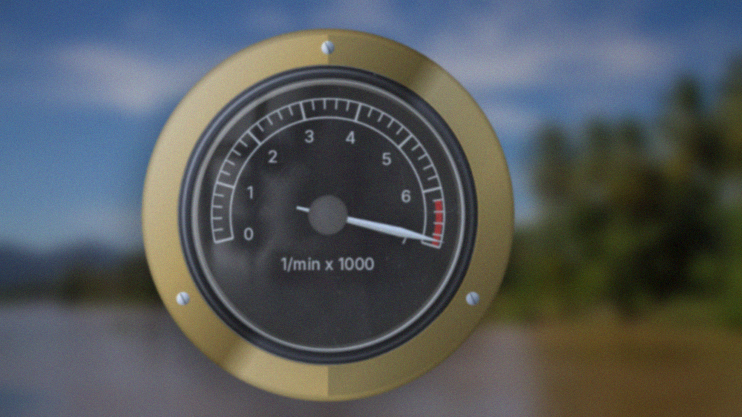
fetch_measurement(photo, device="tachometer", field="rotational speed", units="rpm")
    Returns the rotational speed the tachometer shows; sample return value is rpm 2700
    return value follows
rpm 6900
